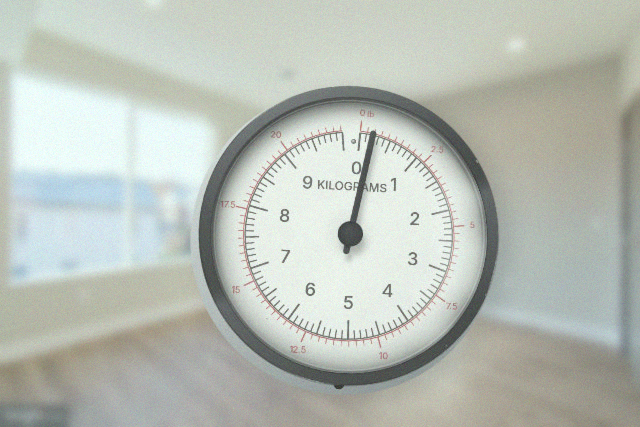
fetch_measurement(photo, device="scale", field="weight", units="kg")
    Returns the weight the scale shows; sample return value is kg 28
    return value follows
kg 0.2
